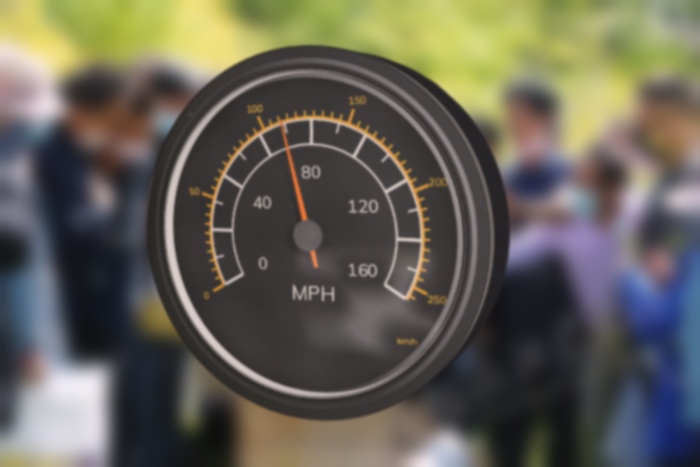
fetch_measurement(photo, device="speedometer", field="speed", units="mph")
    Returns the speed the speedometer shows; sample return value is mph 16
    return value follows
mph 70
